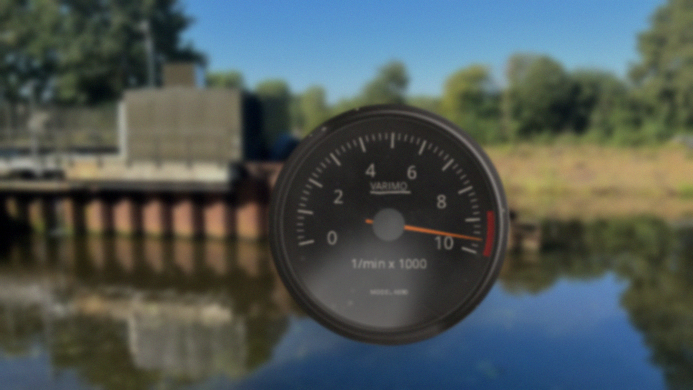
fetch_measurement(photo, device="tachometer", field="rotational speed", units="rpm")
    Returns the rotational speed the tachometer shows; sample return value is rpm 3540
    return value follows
rpm 9600
